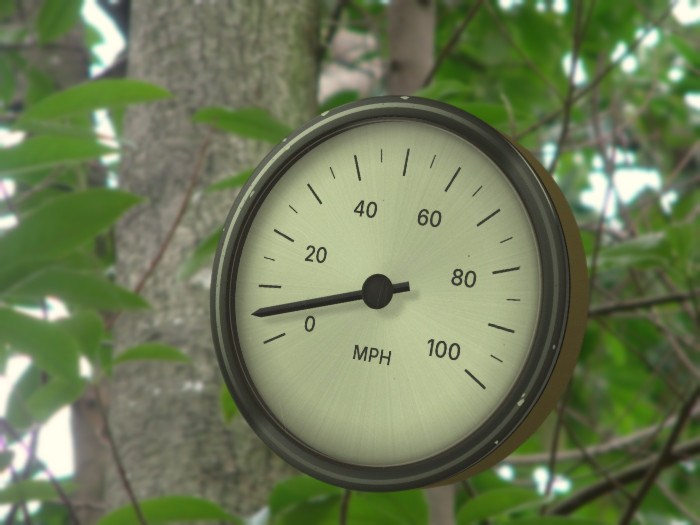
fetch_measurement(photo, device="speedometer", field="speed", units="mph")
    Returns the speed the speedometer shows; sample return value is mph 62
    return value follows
mph 5
